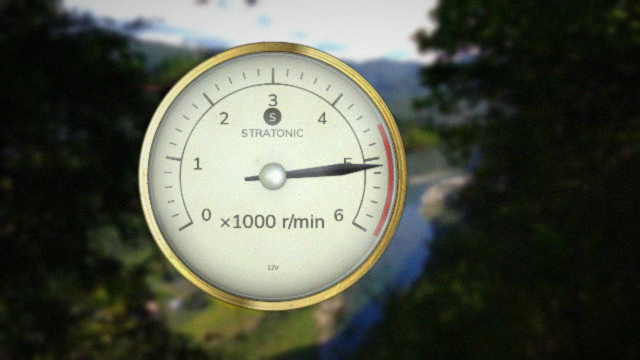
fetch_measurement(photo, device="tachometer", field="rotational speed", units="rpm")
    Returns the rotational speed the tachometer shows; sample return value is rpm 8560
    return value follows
rpm 5100
